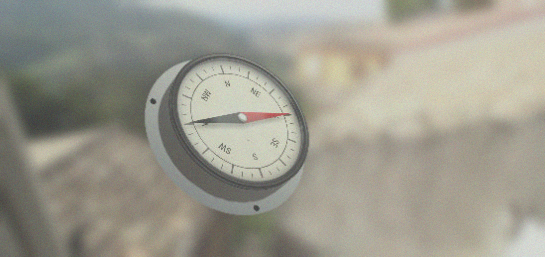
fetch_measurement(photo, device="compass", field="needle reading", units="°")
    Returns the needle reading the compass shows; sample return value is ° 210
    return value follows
° 90
